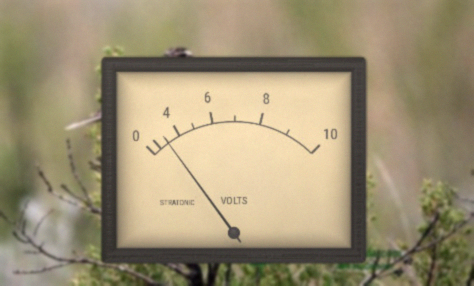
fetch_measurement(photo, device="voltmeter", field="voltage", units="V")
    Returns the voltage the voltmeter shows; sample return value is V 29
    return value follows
V 3
